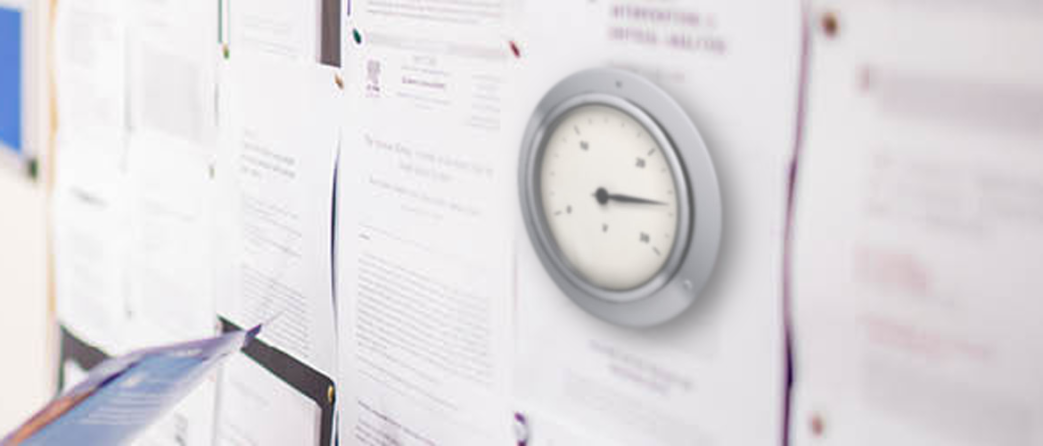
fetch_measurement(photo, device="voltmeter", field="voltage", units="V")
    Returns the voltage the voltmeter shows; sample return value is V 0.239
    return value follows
V 25
